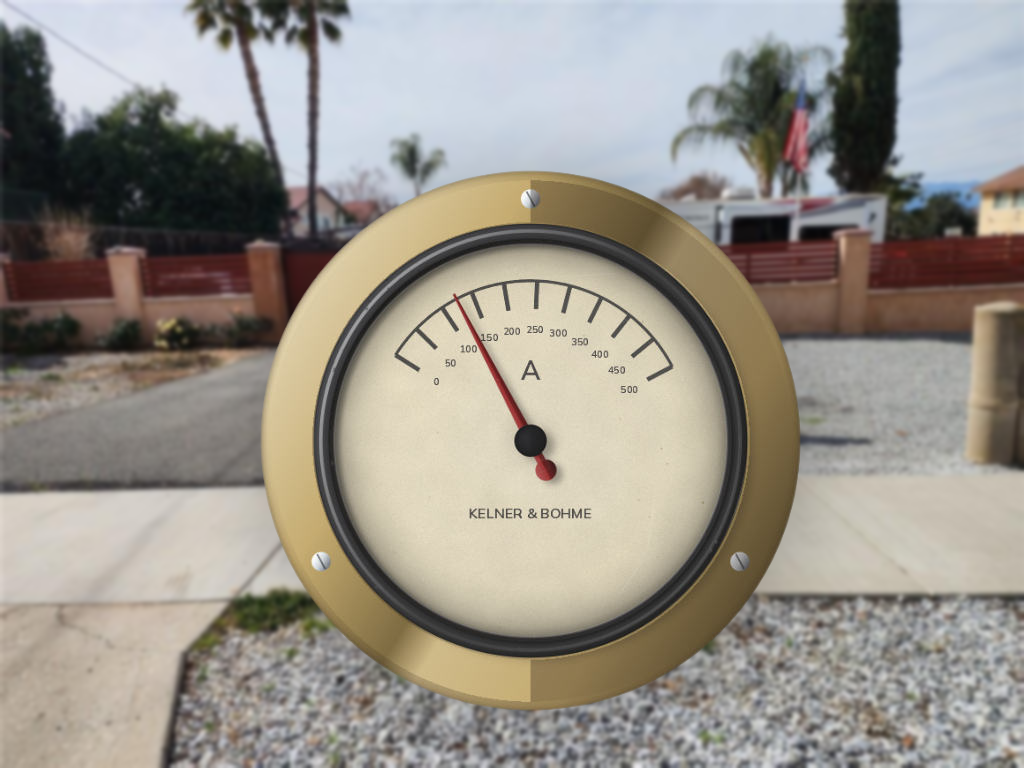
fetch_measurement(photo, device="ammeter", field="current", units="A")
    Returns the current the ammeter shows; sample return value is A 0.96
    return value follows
A 125
